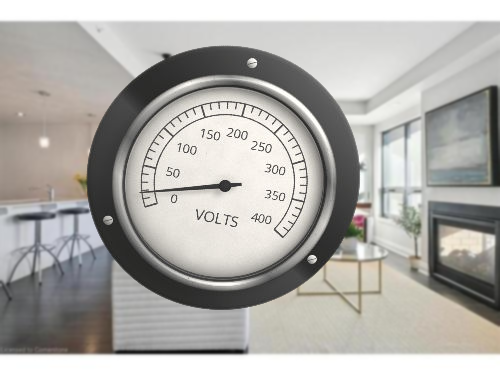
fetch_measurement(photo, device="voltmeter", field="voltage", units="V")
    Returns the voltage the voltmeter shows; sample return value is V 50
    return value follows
V 20
